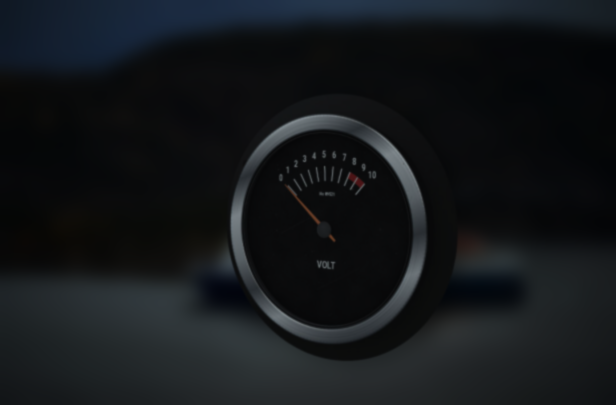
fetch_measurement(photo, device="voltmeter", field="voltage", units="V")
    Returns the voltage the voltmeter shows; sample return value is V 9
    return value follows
V 0
